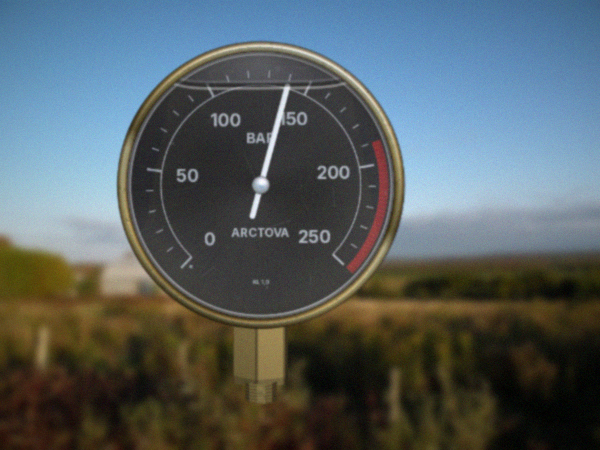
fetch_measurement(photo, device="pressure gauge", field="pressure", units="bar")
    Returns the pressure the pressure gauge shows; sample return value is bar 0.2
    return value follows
bar 140
